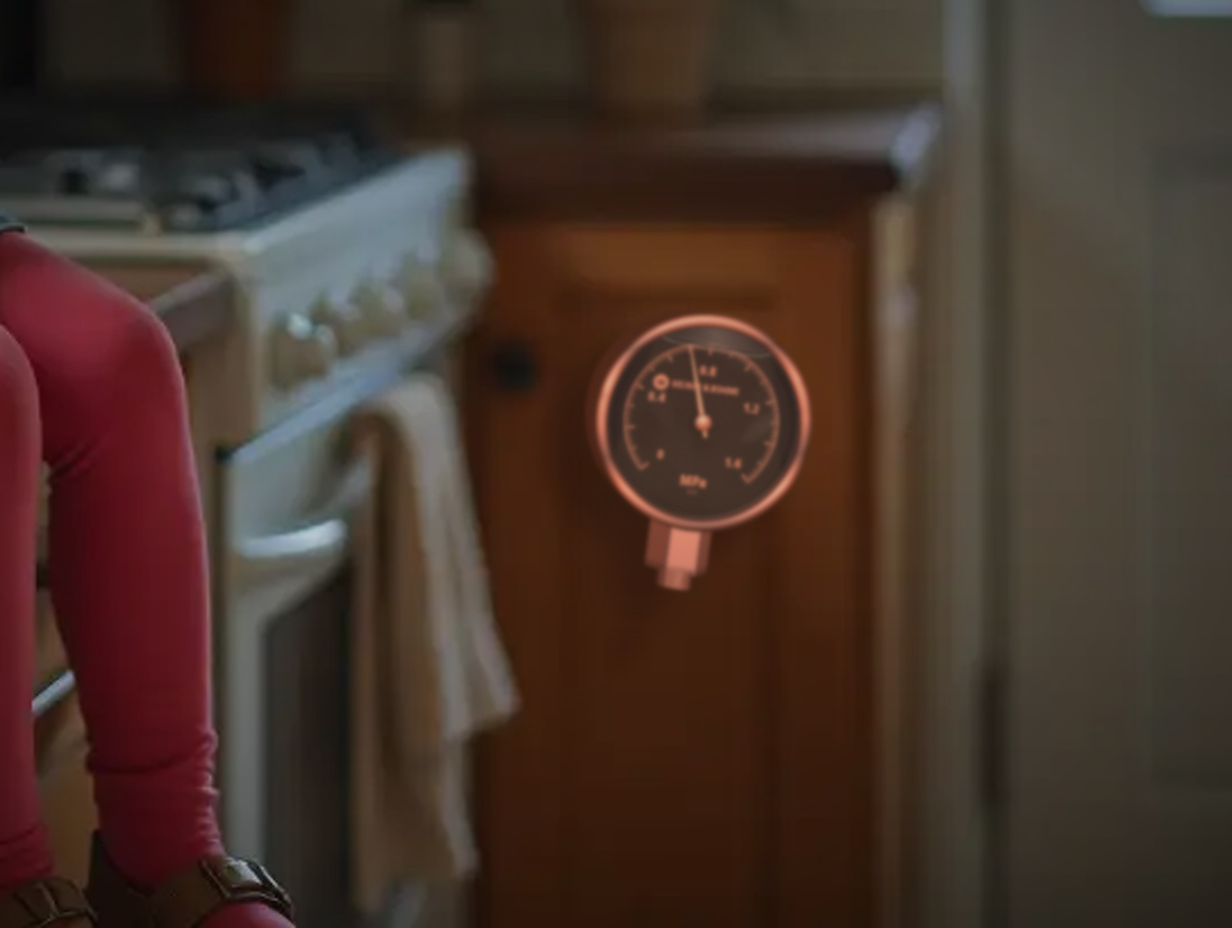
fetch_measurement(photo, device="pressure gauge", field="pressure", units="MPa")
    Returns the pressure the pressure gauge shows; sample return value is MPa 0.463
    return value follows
MPa 0.7
